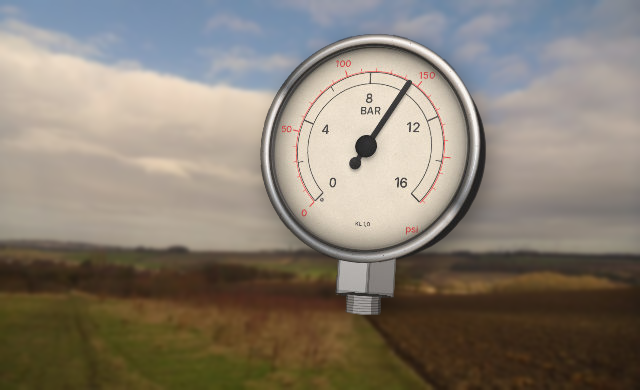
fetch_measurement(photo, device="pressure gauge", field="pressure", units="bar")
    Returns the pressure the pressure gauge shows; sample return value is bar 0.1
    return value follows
bar 10
